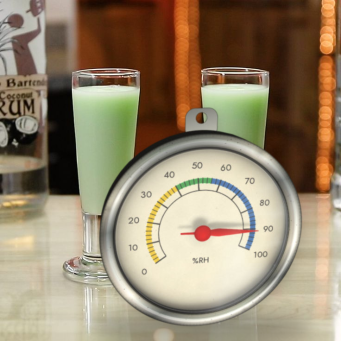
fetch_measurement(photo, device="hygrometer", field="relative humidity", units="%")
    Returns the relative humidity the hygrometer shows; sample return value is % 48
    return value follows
% 90
